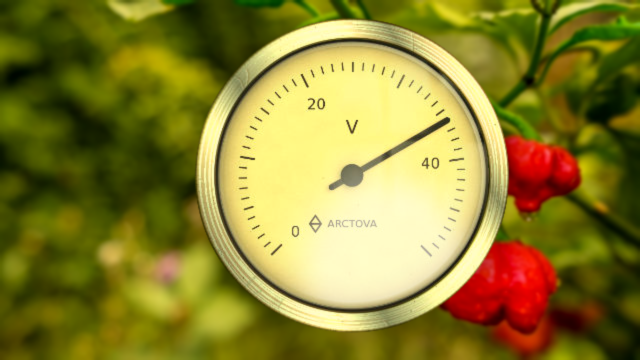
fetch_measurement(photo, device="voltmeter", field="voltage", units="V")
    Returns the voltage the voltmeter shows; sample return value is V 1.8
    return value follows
V 36
